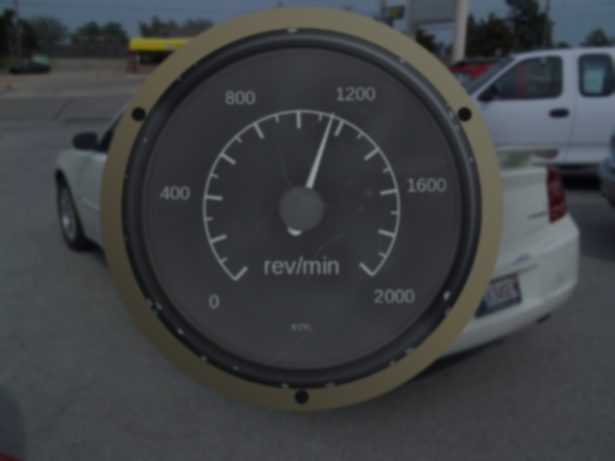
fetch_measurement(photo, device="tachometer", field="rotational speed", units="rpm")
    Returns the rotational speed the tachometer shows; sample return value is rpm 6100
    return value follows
rpm 1150
